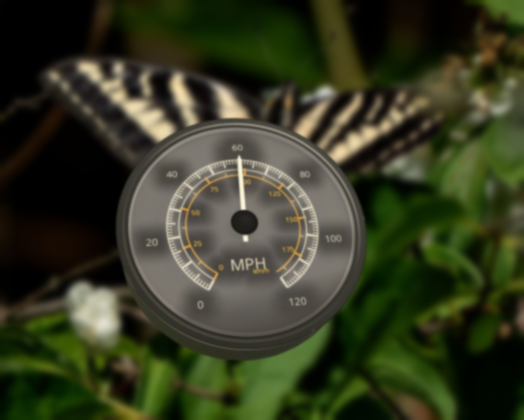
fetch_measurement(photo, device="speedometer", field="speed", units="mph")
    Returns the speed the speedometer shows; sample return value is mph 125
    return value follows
mph 60
